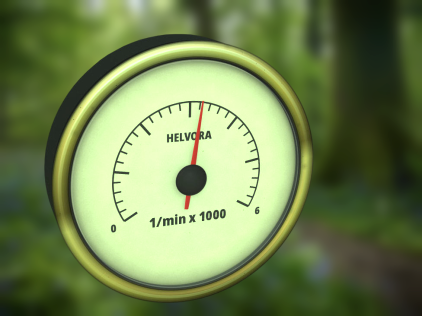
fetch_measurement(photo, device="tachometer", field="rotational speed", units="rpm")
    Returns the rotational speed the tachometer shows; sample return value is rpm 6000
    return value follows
rpm 3200
